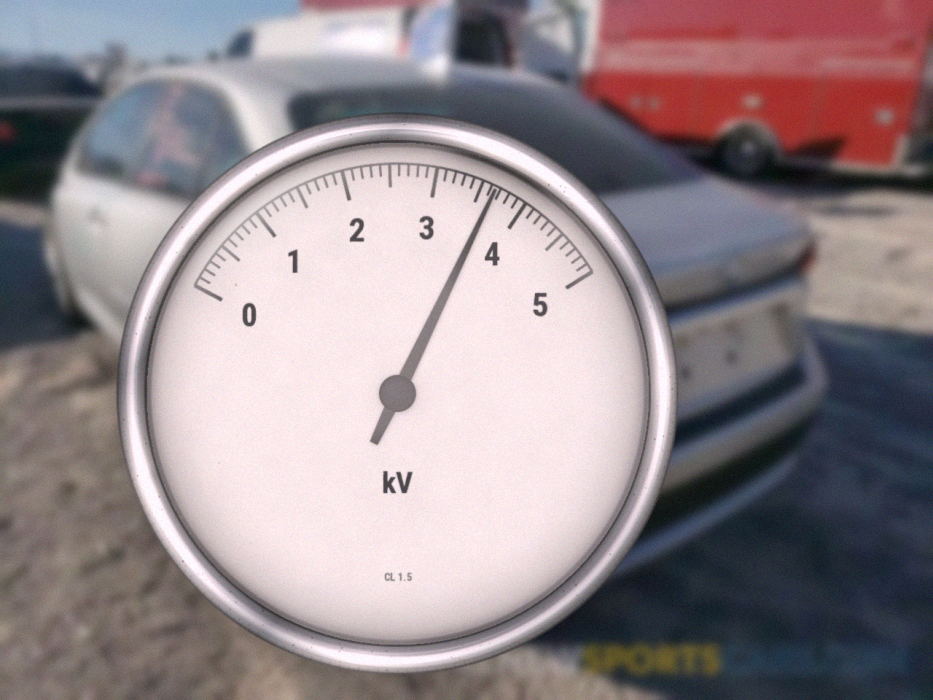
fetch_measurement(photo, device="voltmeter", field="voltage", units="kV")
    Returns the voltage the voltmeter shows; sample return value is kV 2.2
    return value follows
kV 3.65
